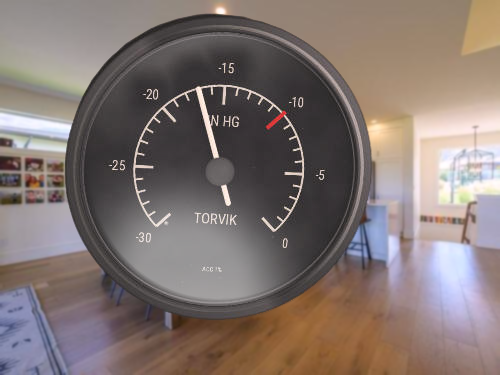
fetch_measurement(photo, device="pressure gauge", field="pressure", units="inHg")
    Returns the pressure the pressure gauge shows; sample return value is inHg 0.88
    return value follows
inHg -17
